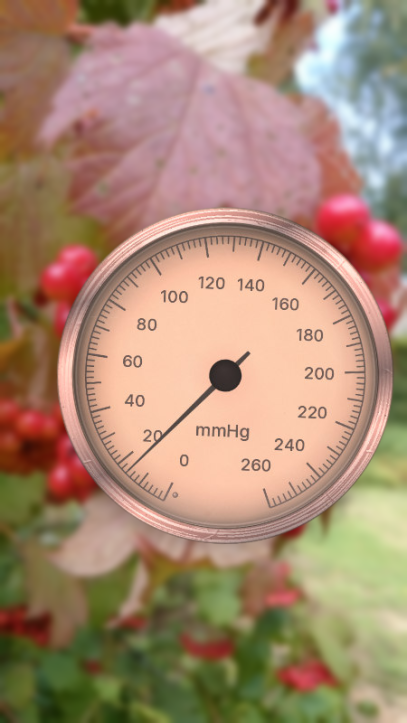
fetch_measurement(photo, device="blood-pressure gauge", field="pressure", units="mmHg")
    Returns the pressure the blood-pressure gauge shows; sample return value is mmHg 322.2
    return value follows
mmHg 16
